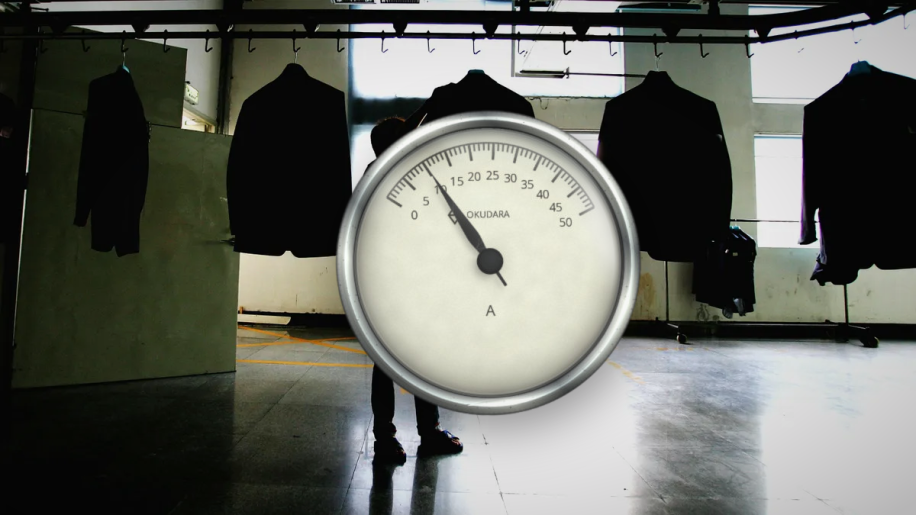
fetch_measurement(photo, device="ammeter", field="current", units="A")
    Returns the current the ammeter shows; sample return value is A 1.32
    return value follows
A 10
